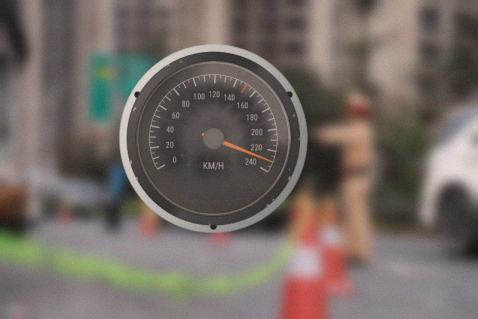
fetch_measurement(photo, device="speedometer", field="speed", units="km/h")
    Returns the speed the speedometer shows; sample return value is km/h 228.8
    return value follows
km/h 230
